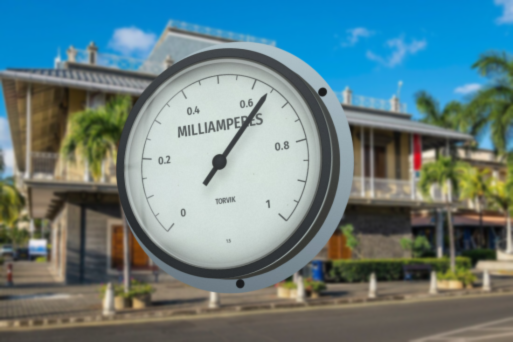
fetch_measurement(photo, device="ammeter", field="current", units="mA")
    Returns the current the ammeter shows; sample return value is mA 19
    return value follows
mA 0.65
